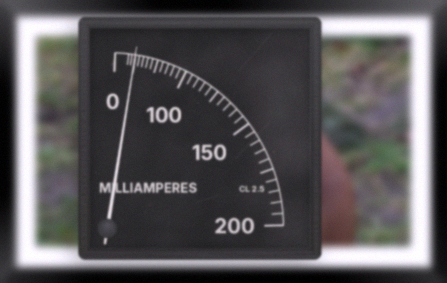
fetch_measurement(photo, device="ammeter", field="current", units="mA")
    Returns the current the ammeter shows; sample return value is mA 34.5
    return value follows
mA 50
